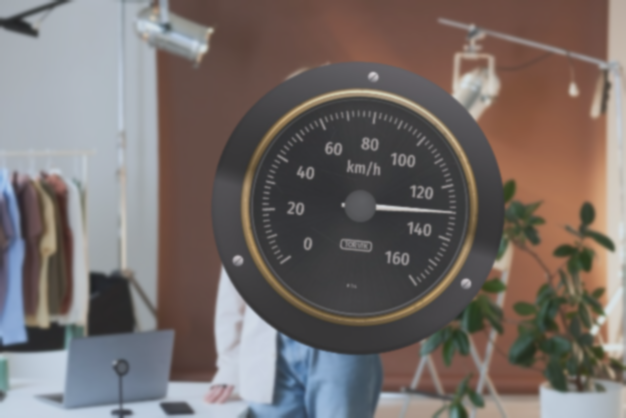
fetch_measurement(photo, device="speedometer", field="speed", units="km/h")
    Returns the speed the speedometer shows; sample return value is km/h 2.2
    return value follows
km/h 130
